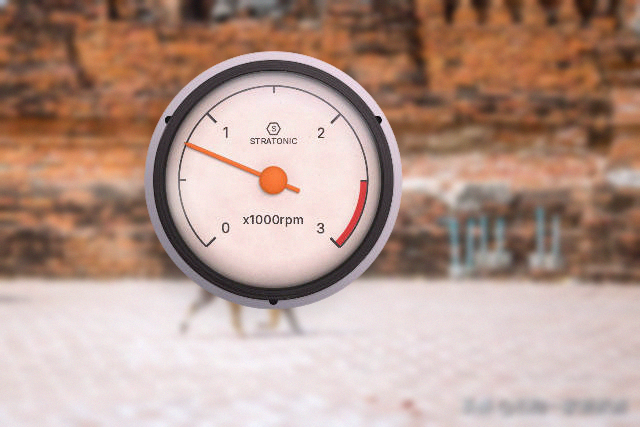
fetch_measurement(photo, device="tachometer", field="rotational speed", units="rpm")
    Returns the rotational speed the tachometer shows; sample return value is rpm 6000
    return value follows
rpm 750
